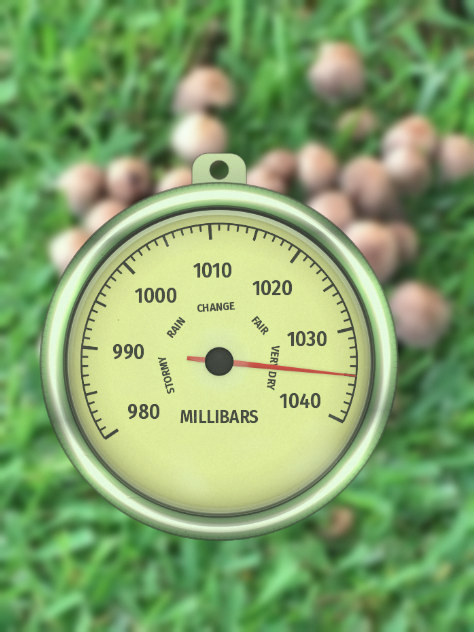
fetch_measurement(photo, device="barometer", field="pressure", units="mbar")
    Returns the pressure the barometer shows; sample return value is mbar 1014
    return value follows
mbar 1035
